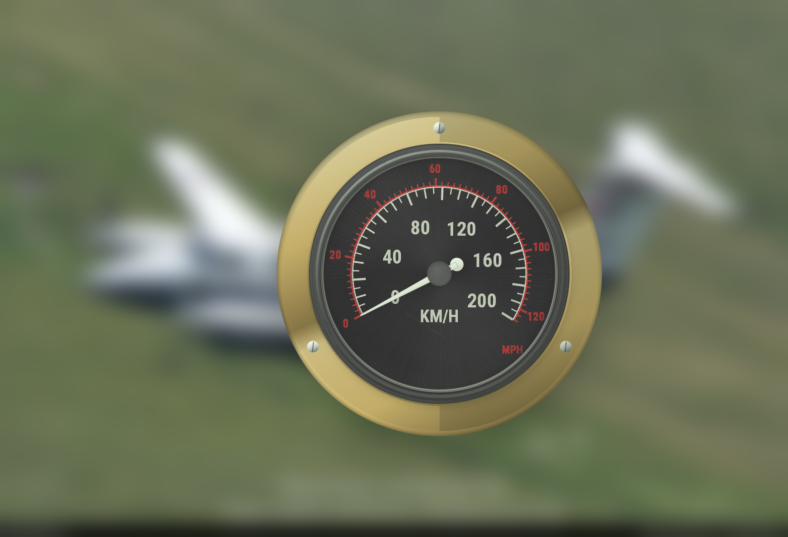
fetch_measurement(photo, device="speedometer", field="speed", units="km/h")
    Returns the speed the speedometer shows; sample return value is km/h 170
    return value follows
km/h 0
